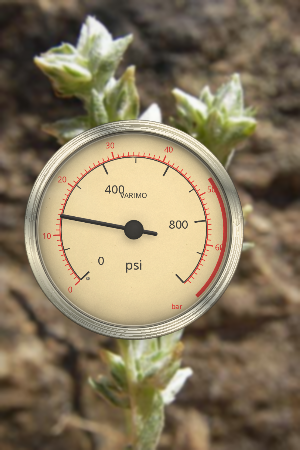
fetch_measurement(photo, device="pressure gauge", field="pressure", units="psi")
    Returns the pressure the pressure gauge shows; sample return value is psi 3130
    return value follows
psi 200
